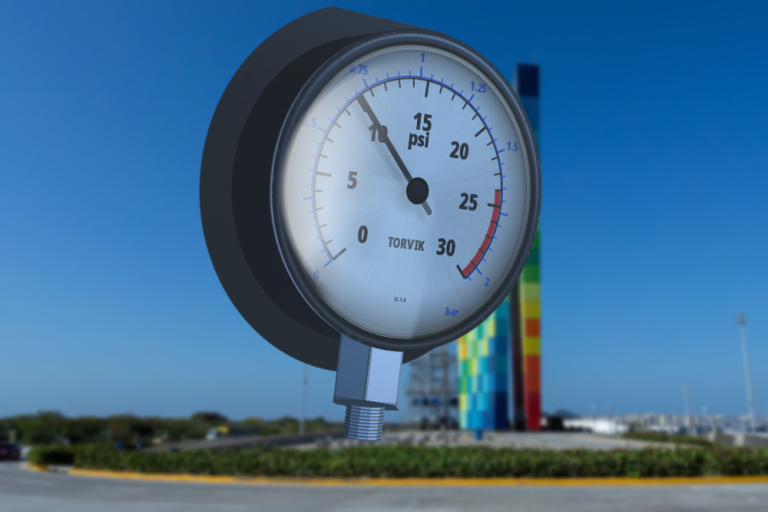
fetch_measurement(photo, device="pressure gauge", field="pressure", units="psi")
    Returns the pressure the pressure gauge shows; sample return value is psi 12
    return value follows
psi 10
